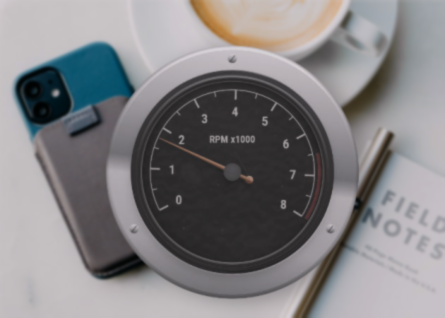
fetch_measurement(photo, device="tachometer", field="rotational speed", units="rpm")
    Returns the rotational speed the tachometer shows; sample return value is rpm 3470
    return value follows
rpm 1750
